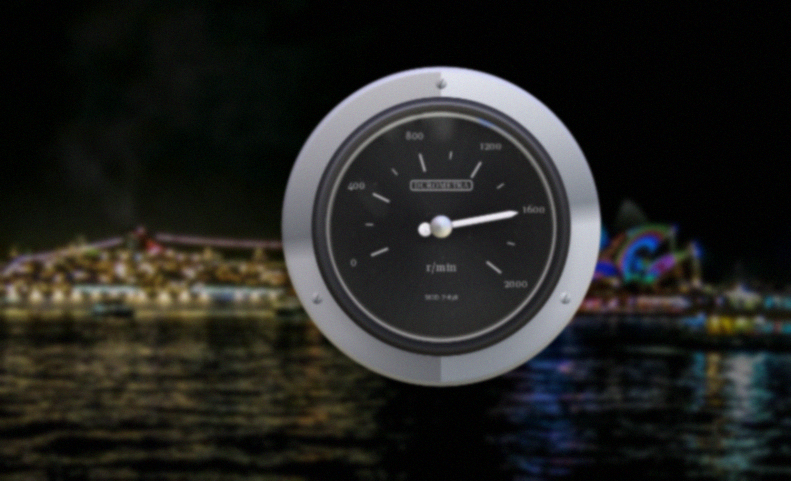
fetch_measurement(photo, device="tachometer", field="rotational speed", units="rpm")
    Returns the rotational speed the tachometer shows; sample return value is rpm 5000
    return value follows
rpm 1600
